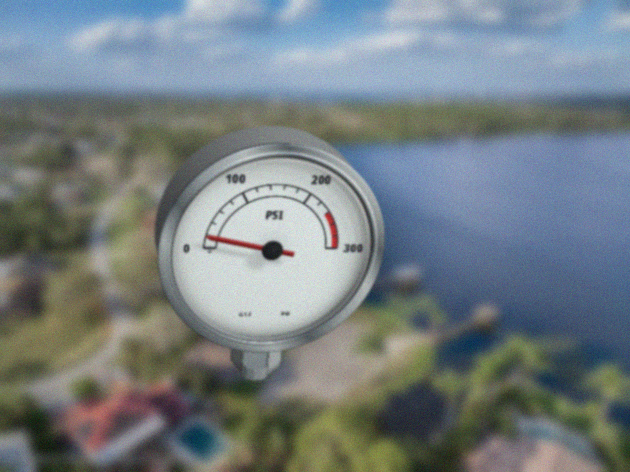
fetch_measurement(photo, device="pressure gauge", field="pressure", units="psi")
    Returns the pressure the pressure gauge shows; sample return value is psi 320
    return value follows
psi 20
